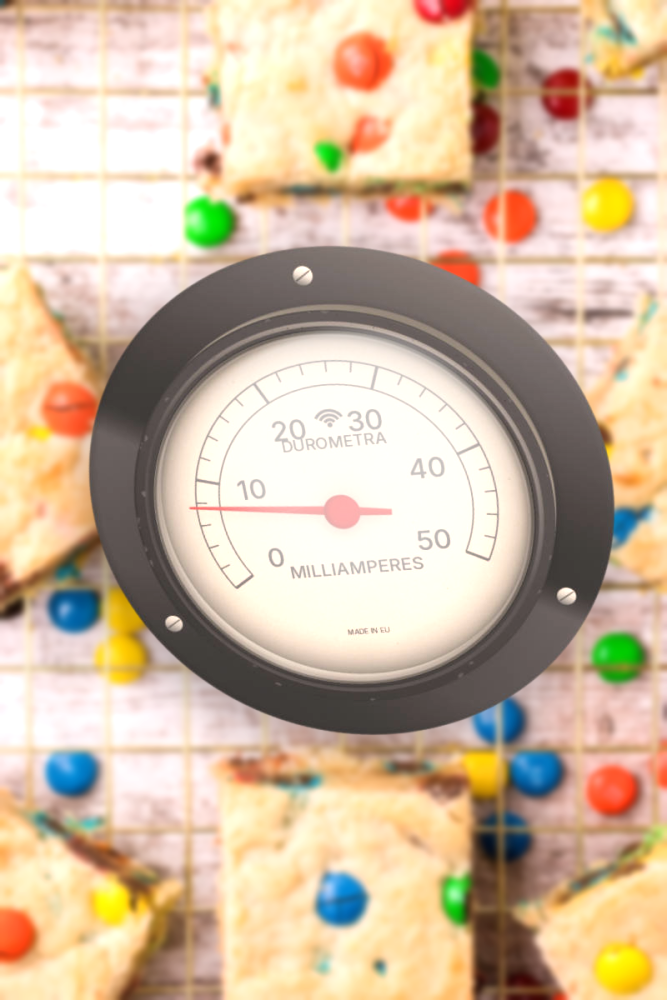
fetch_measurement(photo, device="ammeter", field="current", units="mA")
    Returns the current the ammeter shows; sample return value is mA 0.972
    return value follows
mA 8
